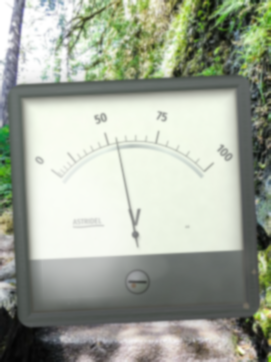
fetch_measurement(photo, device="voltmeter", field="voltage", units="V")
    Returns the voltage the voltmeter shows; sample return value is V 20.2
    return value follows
V 55
